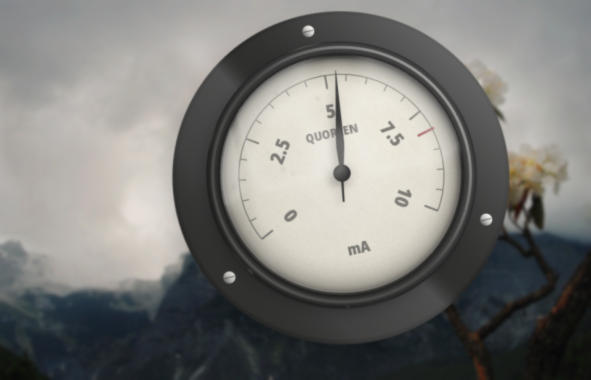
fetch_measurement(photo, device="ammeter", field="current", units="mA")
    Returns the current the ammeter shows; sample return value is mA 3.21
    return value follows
mA 5.25
